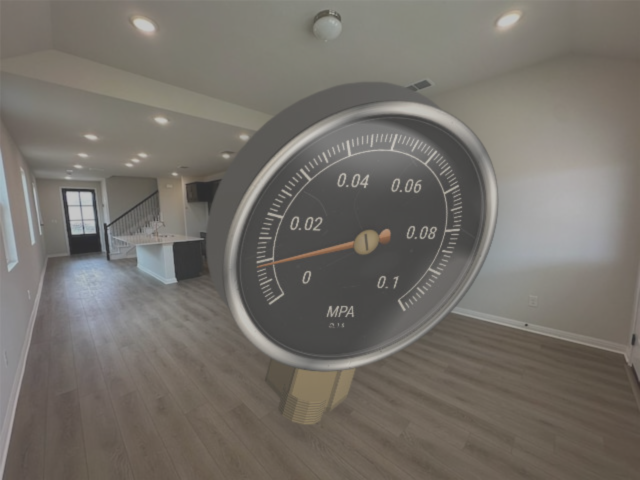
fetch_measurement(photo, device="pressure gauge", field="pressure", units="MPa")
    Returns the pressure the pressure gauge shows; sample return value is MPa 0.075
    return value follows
MPa 0.01
